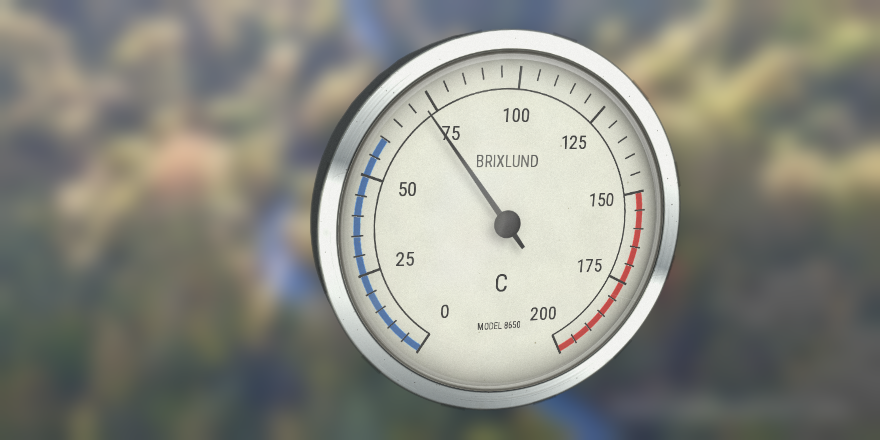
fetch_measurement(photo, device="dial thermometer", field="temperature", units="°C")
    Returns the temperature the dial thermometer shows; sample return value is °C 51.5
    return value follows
°C 72.5
